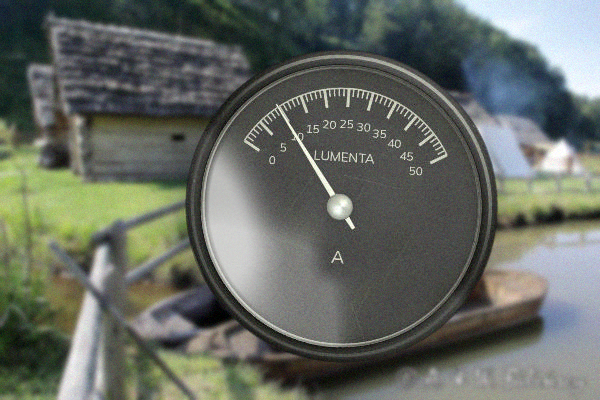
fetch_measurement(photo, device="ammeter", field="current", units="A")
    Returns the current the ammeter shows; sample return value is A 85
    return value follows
A 10
